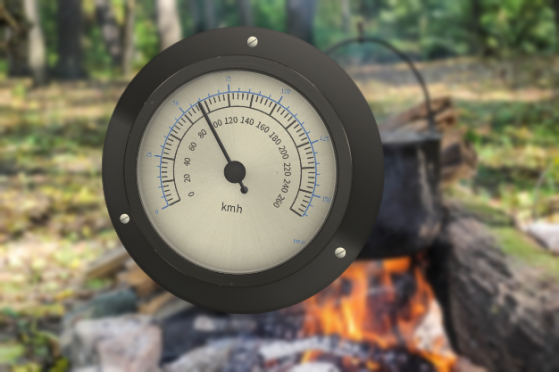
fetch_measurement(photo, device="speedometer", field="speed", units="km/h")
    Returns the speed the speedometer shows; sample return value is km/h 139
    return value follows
km/h 96
